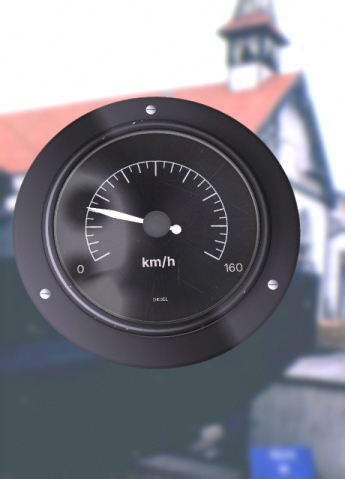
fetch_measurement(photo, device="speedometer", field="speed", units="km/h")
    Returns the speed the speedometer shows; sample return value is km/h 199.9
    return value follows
km/h 30
